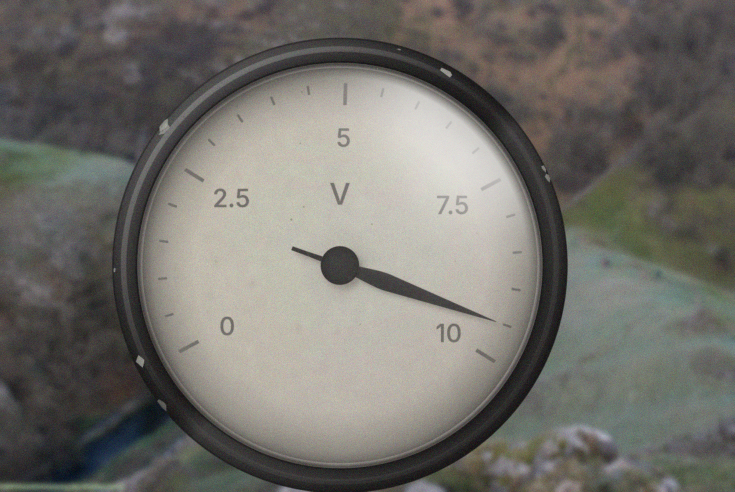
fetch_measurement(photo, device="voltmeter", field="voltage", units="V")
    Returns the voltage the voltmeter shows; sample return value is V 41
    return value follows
V 9.5
